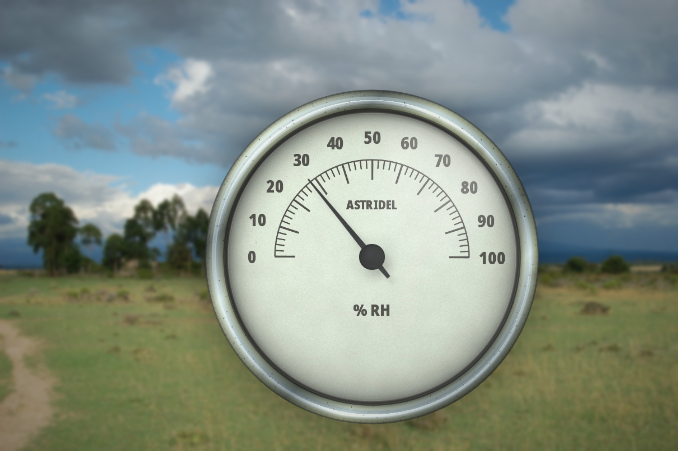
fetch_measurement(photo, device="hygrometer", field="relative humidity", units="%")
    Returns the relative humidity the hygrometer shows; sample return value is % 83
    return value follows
% 28
